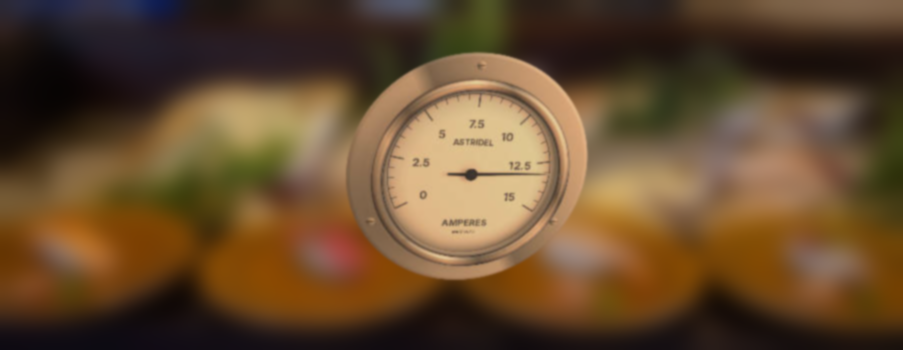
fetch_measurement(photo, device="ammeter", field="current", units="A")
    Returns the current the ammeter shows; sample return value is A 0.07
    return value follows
A 13
